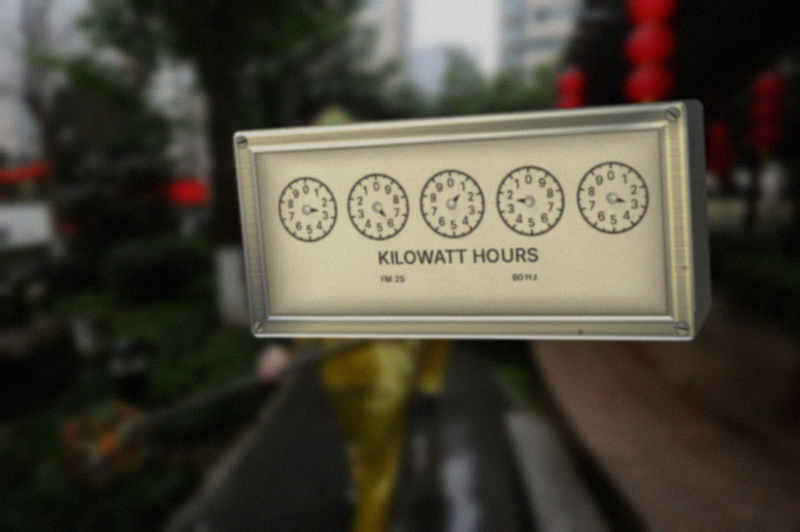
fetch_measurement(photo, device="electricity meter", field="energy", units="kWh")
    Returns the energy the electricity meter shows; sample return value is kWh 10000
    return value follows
kWh 26123
